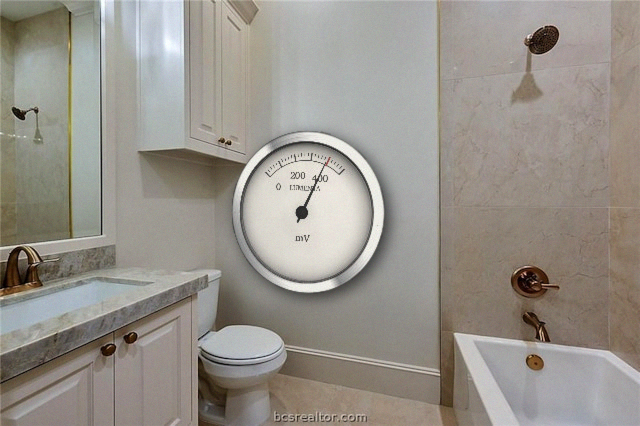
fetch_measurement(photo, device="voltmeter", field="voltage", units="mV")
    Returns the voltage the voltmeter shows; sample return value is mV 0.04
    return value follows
mV 400
